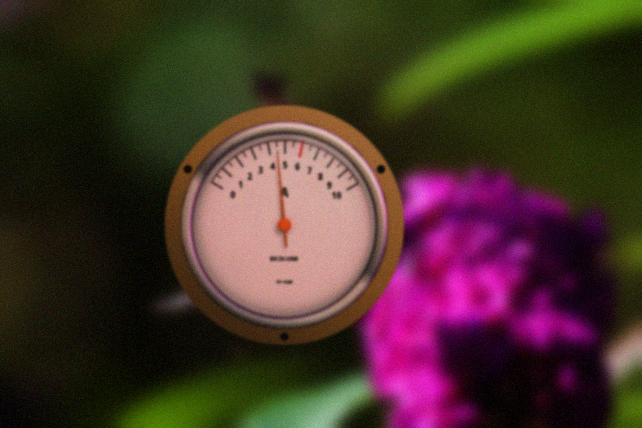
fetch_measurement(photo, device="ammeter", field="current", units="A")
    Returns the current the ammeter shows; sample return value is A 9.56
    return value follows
A 4.5
